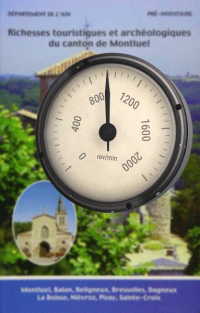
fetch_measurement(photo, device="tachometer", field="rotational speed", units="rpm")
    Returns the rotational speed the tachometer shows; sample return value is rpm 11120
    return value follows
rpm 950
